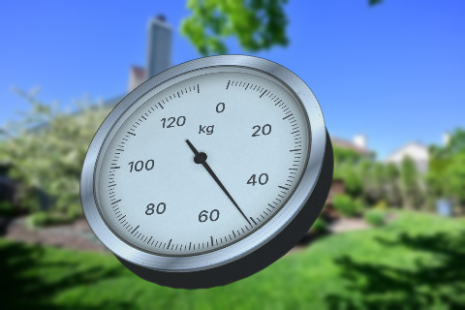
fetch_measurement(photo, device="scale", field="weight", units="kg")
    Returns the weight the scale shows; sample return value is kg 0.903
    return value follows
kg 51
